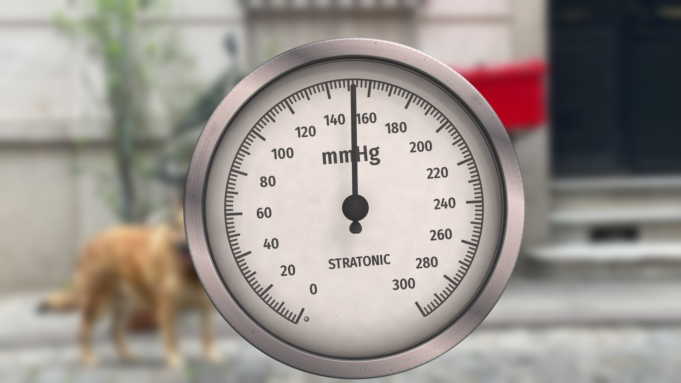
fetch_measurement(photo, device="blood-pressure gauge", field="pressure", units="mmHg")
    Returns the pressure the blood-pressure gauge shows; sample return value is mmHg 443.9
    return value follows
mmHg 152
